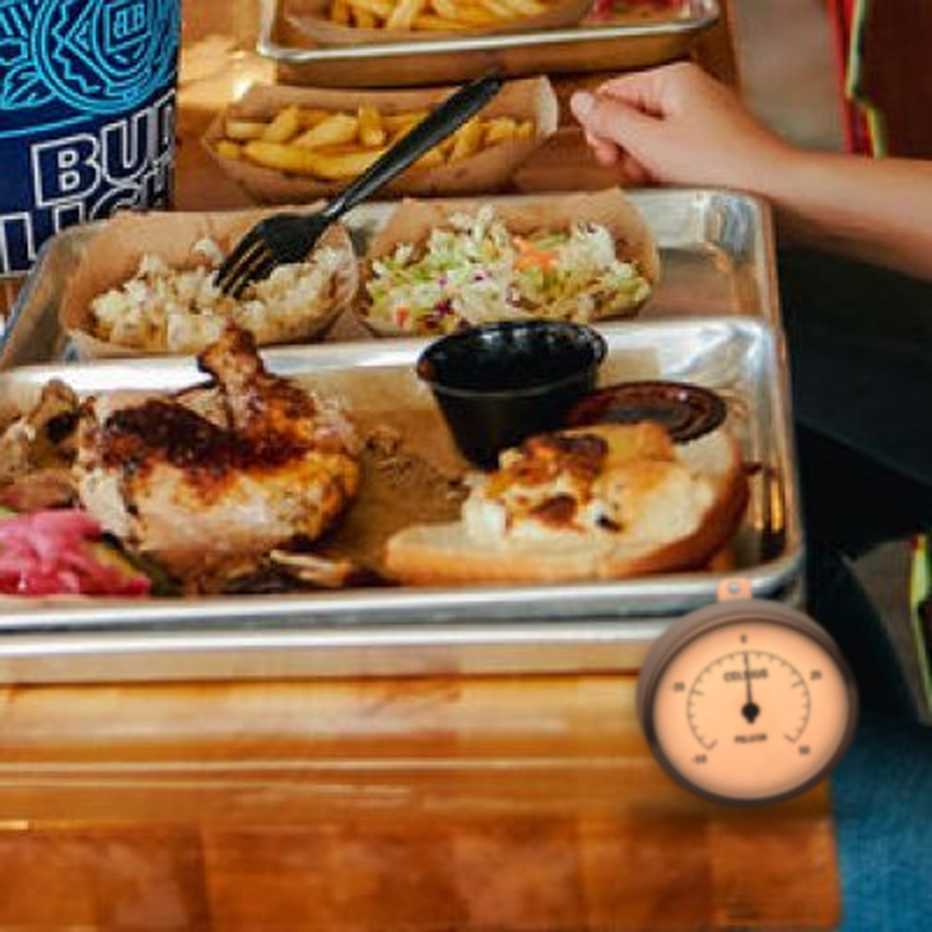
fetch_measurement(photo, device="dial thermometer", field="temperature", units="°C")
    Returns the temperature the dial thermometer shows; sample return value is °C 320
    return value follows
°C 0
